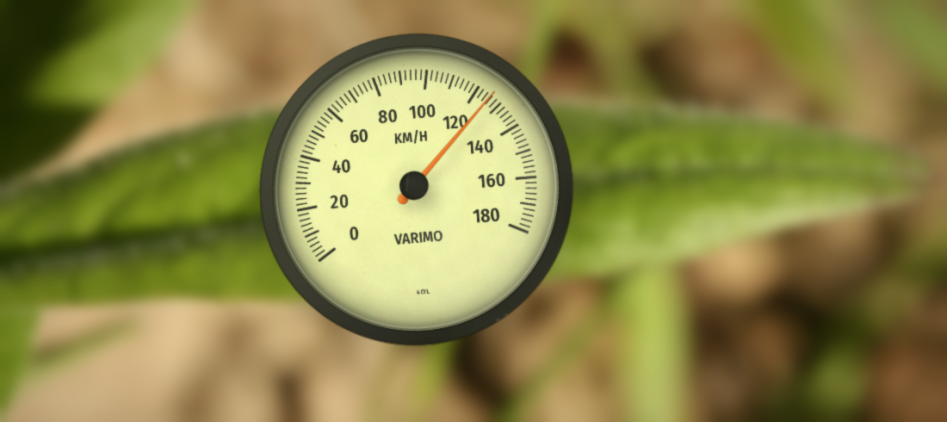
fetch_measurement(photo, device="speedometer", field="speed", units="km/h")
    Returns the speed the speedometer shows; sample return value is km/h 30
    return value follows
km/h 126
